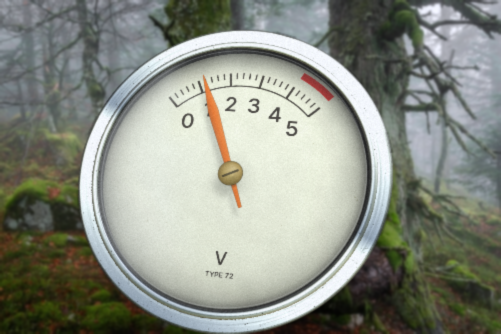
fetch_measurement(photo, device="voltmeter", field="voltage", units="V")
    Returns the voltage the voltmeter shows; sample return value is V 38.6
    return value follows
V 1.2
